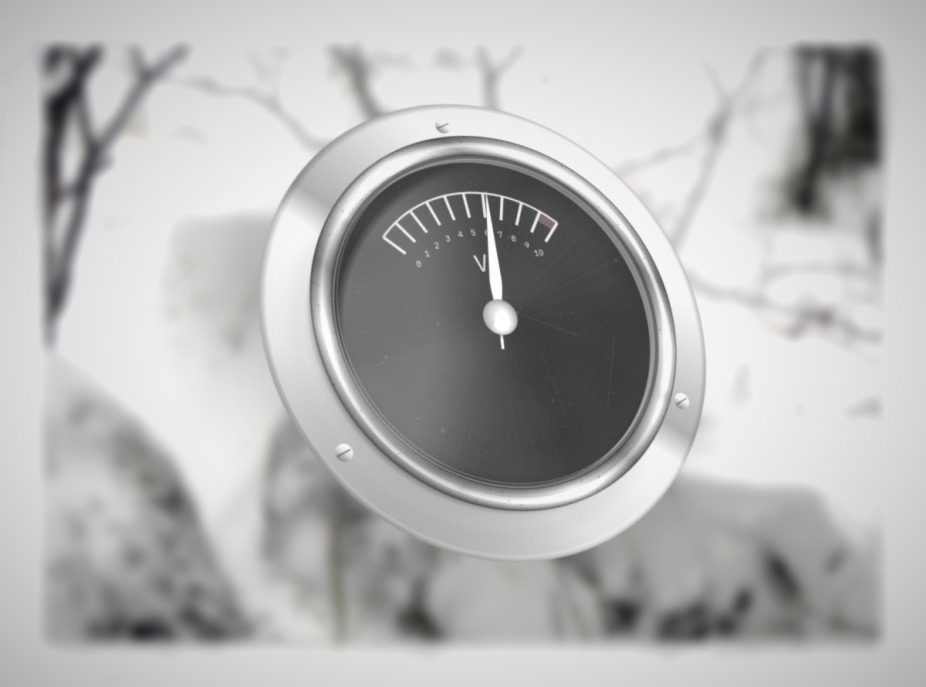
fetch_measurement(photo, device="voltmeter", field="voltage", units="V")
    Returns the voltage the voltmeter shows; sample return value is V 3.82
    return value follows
V 6
